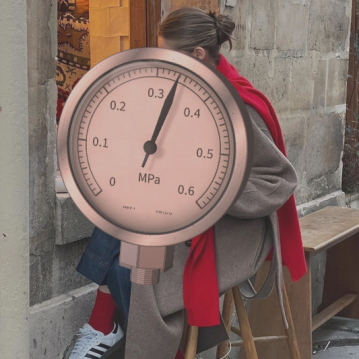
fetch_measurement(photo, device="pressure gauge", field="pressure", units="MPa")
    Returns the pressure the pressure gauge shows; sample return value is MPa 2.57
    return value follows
MPa 0.34
